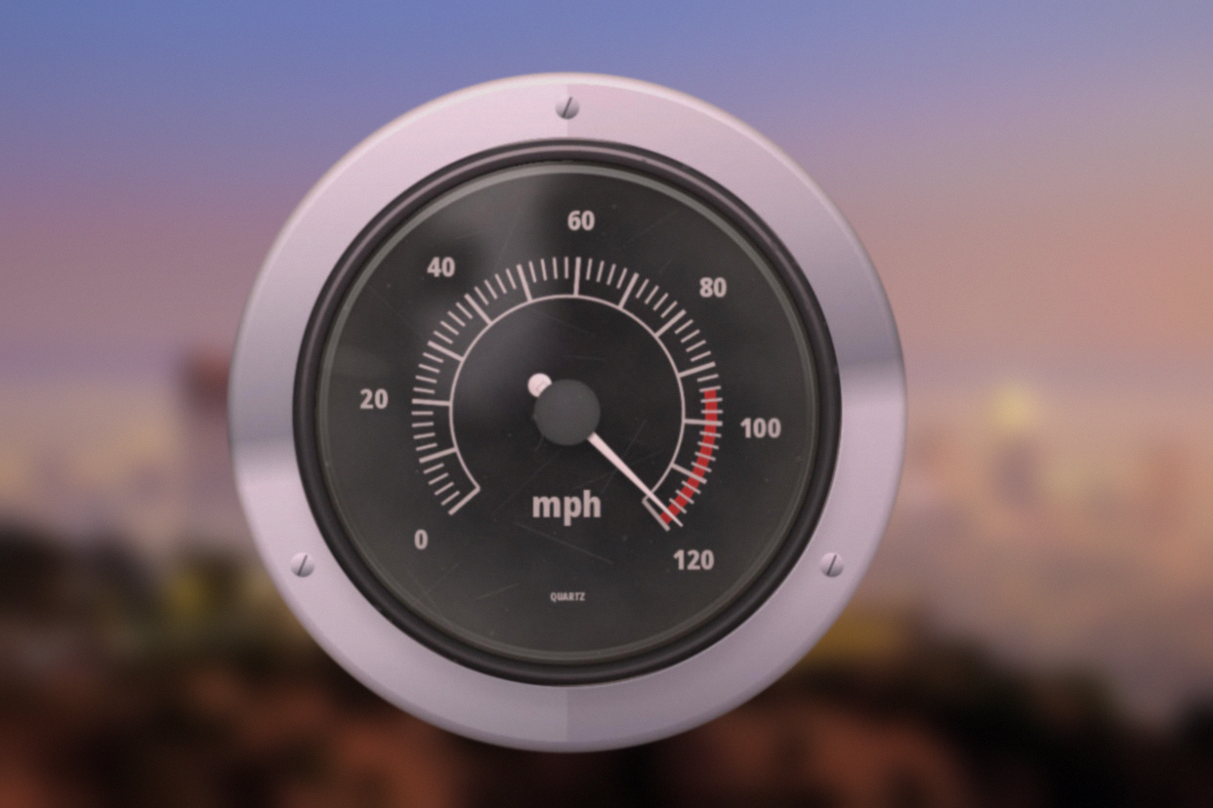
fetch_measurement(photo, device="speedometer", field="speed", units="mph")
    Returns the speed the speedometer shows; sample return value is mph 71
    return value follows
mph 118
